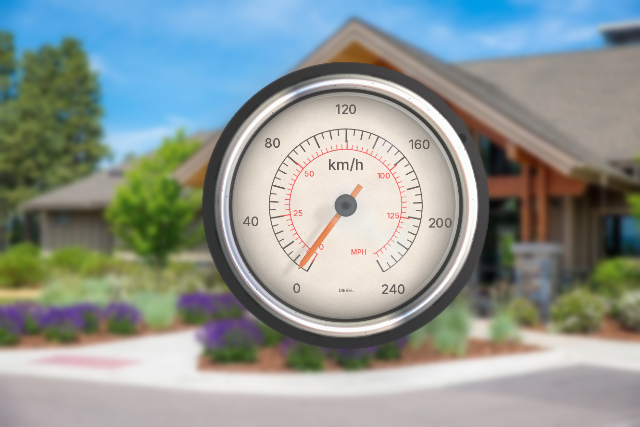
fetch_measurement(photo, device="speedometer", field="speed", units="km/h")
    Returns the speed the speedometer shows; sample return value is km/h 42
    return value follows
km/h 5
